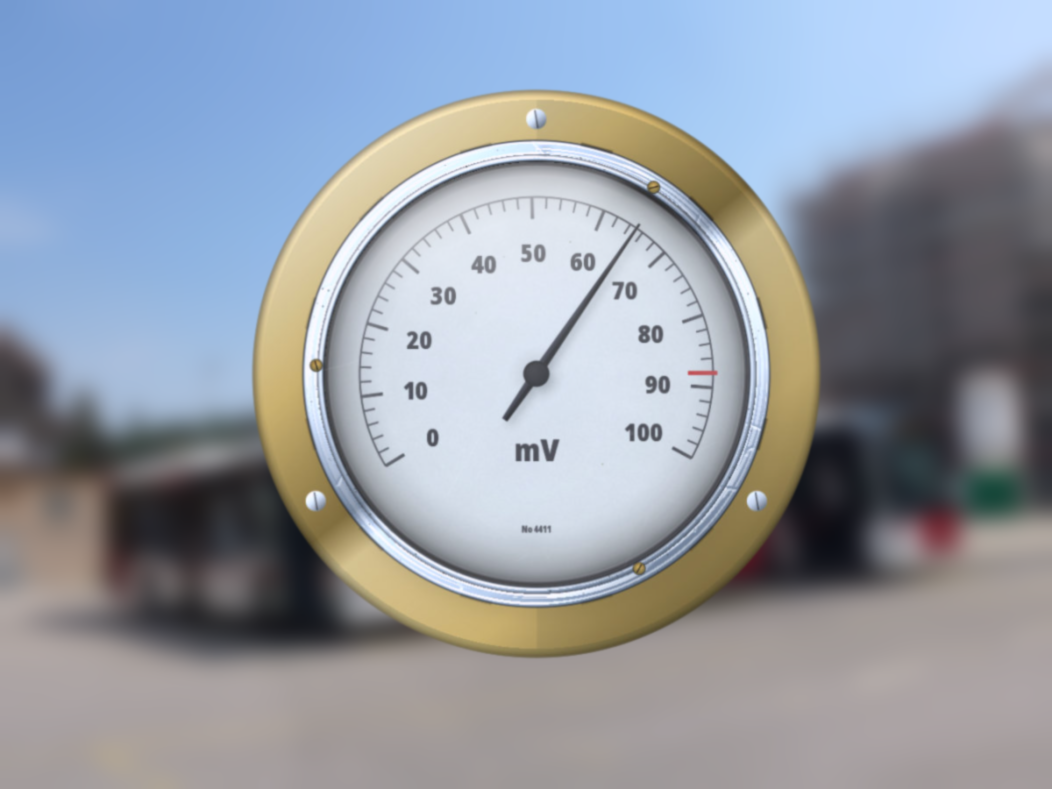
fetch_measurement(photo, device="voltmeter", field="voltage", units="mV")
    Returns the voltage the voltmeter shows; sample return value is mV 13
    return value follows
mV 65
